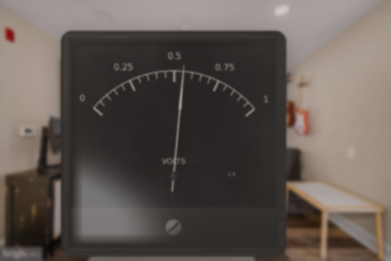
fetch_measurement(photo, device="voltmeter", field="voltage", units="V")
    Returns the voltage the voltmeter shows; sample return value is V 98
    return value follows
V 0.55
